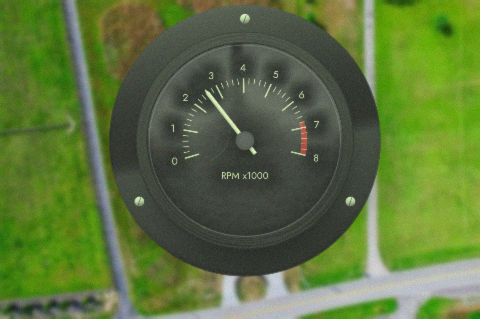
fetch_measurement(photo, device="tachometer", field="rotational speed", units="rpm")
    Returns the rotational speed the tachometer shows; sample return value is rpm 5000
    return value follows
rpm 2600
